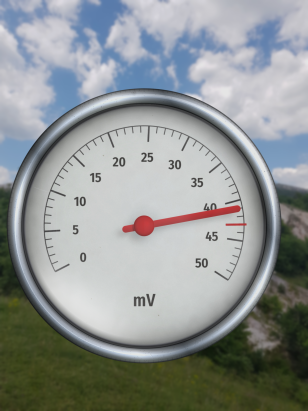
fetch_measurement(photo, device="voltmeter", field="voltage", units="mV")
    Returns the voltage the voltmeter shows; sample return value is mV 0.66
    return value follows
mV 41
